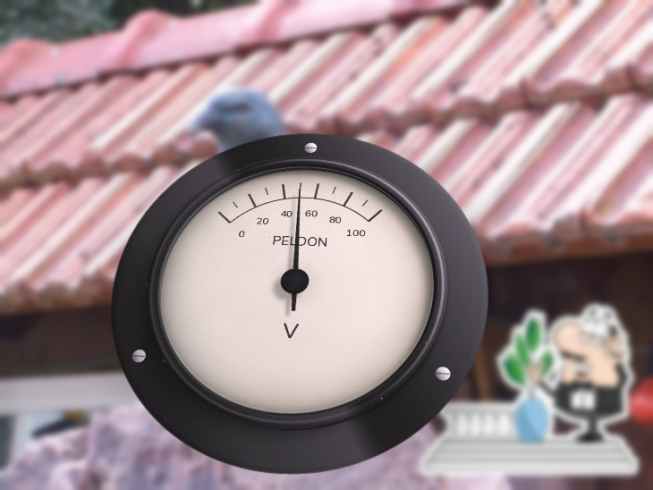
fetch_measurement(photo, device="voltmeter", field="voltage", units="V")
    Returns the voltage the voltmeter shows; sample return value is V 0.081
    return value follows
V 50
